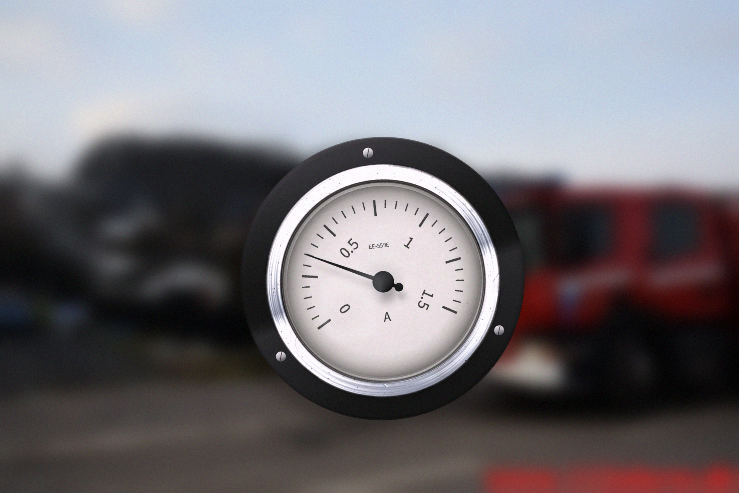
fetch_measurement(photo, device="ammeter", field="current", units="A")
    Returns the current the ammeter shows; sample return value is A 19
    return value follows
A 0.35
